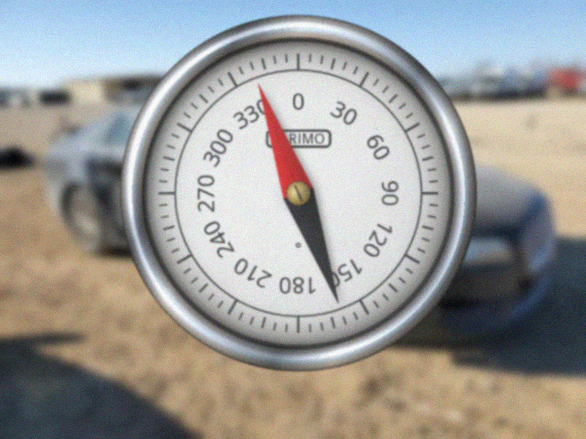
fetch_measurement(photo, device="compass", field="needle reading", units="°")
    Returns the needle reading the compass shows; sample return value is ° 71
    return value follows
° 340
